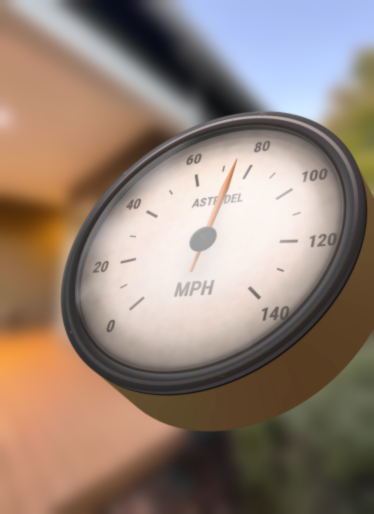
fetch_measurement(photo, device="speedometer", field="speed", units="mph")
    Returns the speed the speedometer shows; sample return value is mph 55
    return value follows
mph 75
